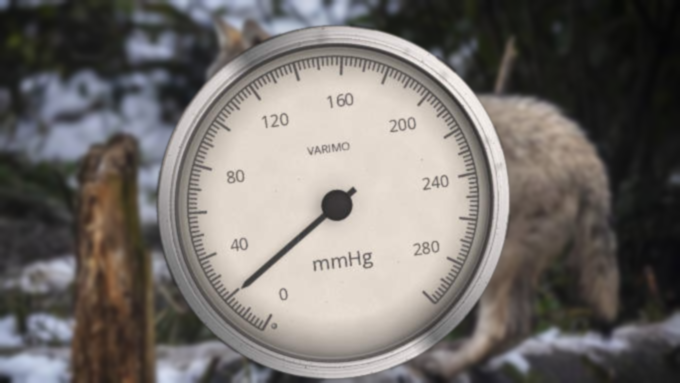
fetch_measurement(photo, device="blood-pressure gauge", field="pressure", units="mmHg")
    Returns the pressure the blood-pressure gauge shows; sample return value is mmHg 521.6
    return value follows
mmHg 20
